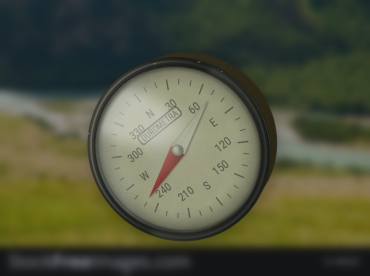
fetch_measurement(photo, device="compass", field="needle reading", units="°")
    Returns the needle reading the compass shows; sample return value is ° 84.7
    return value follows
° 250
